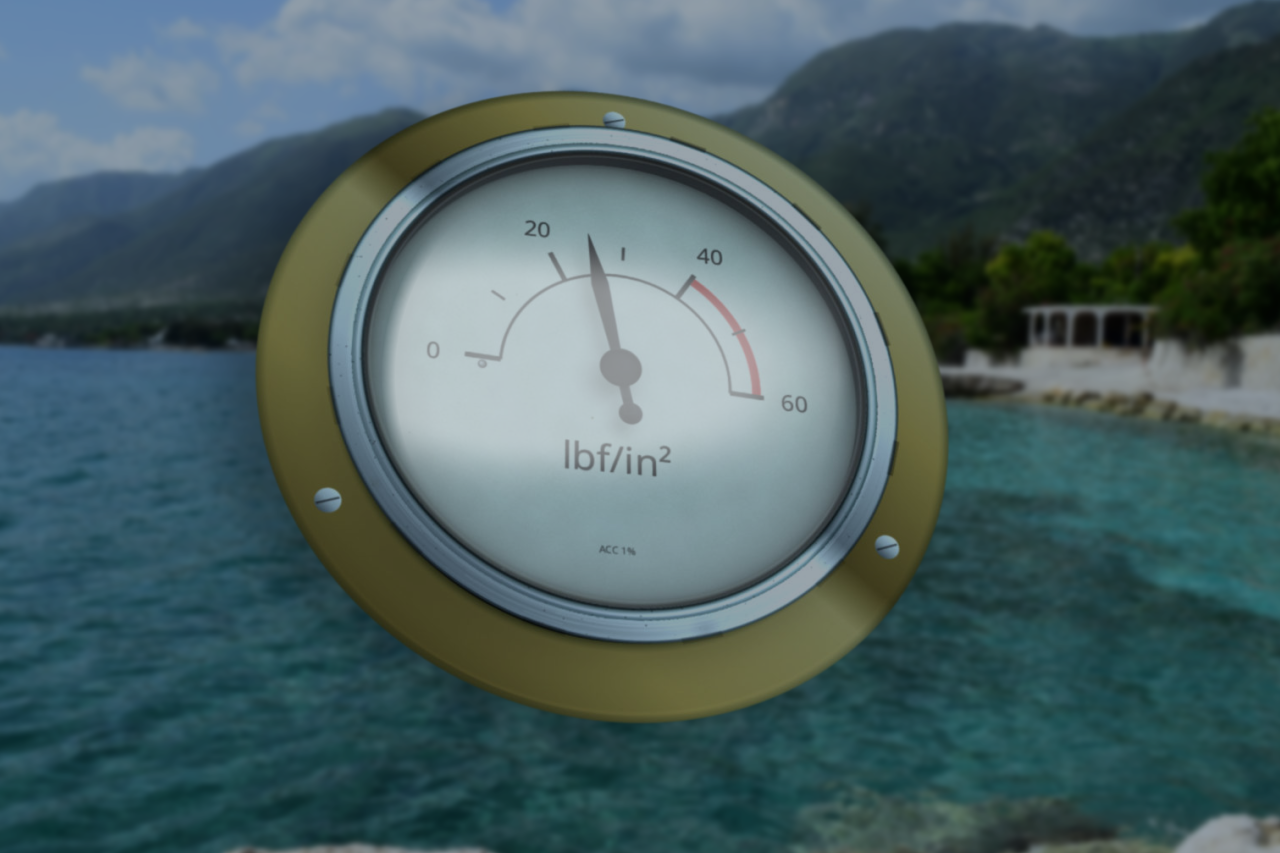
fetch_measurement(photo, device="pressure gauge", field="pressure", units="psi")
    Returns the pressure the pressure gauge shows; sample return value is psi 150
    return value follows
psi 25
